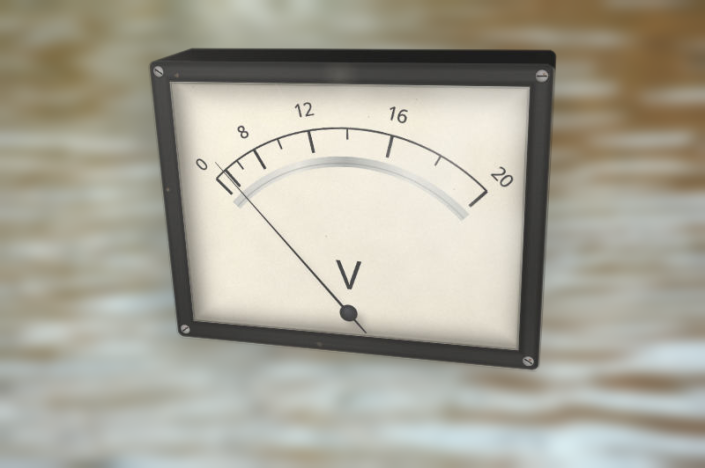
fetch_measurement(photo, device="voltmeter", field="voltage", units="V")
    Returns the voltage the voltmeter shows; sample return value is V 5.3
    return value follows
V 4
